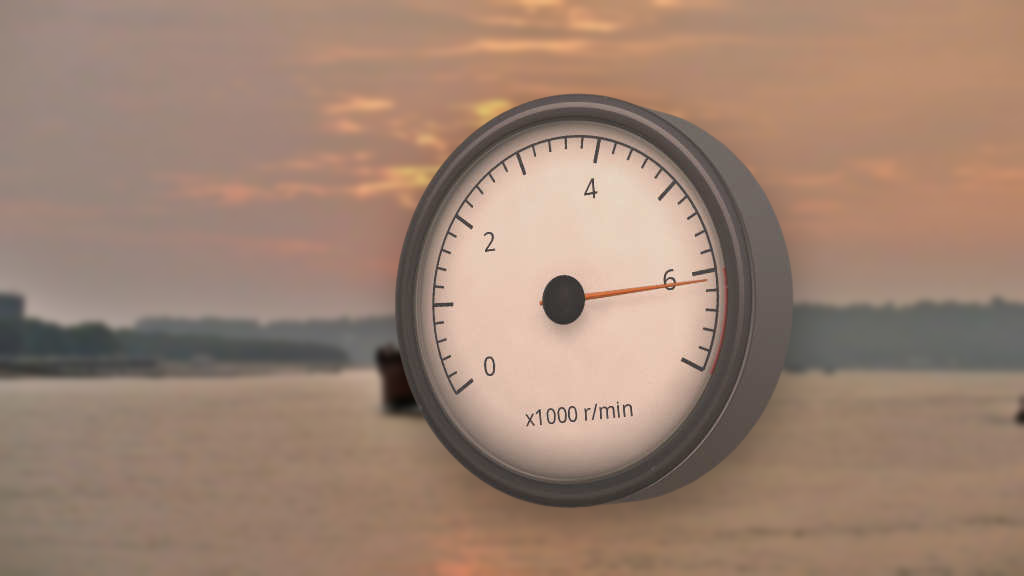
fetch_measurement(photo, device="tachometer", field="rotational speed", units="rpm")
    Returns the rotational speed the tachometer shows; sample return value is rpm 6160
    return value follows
rpm 6100
